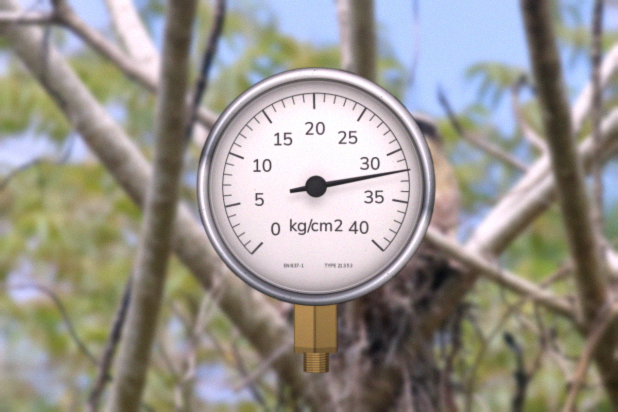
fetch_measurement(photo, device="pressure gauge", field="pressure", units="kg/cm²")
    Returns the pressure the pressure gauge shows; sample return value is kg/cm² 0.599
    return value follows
kg/cm² 32
